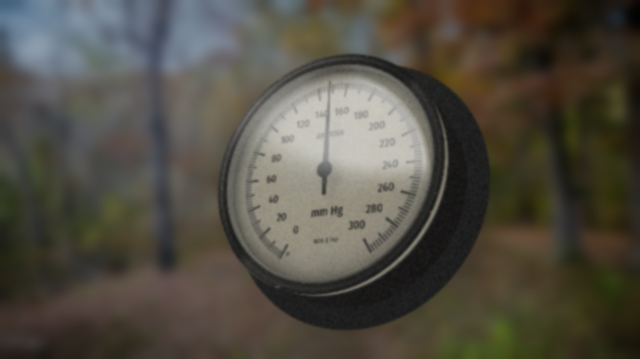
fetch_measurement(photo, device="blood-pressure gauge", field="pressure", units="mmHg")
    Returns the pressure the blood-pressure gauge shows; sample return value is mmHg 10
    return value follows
mmHg 150
